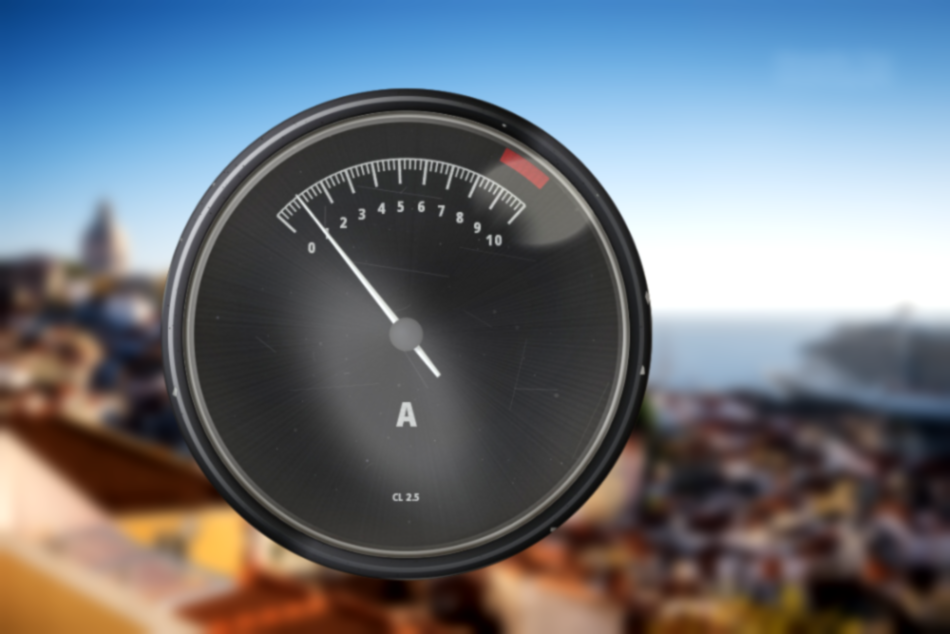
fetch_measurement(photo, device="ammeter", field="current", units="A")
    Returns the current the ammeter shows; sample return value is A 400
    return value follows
A 1
